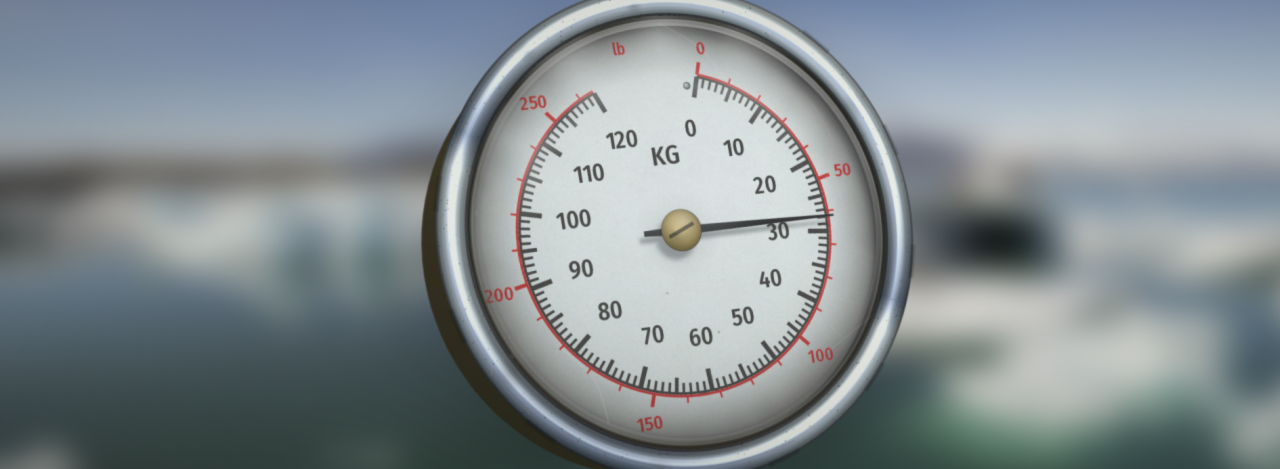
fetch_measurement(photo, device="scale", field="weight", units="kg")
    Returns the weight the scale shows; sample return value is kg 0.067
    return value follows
kg 28
